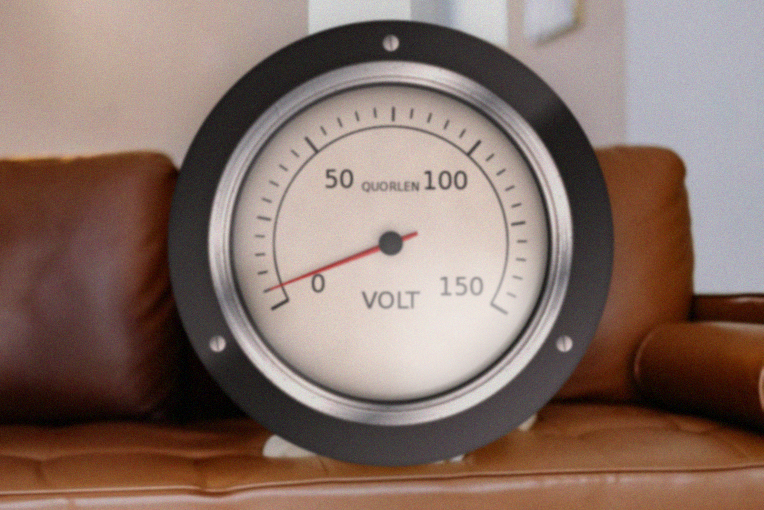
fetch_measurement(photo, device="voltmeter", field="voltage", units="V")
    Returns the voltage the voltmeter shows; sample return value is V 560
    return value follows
V 5
